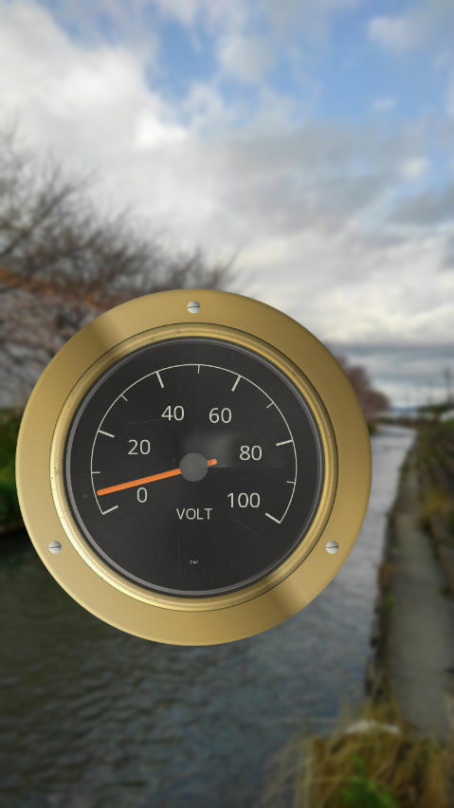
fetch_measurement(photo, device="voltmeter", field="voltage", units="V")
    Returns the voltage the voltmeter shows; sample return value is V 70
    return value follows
V 5
